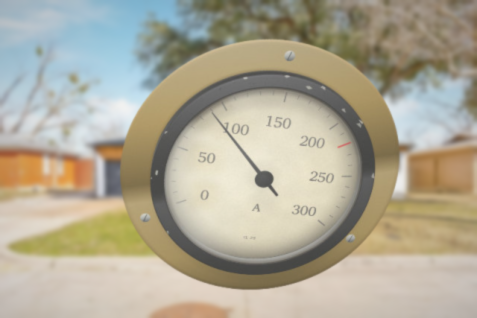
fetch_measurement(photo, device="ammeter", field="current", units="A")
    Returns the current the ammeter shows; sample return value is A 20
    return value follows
A 90
